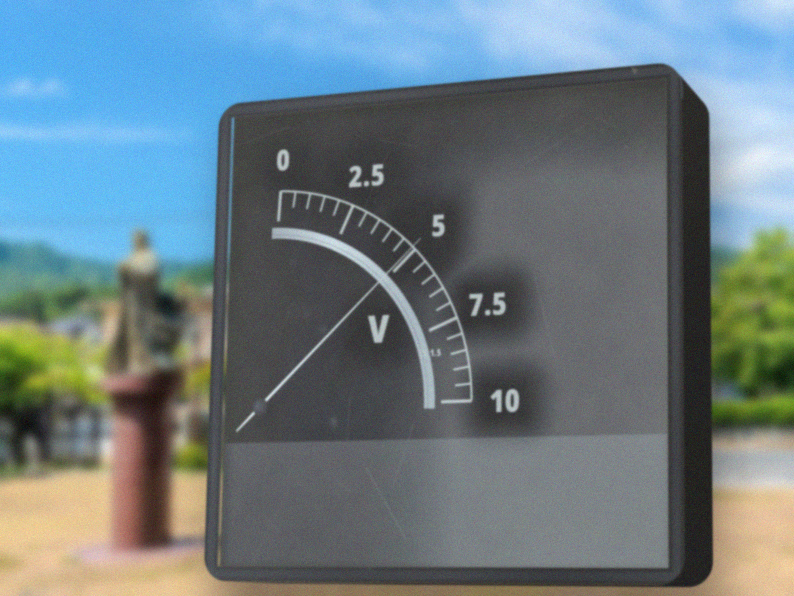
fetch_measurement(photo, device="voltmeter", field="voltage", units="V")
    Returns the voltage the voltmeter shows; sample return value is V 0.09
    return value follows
V 5
